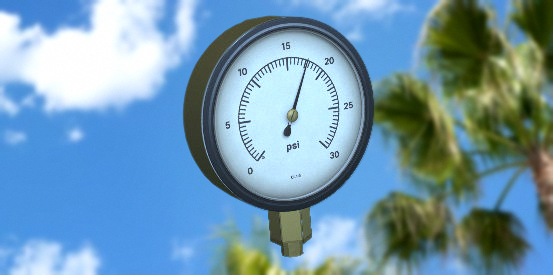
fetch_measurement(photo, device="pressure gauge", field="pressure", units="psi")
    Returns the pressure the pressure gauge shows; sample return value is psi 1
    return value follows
psi 17.5
